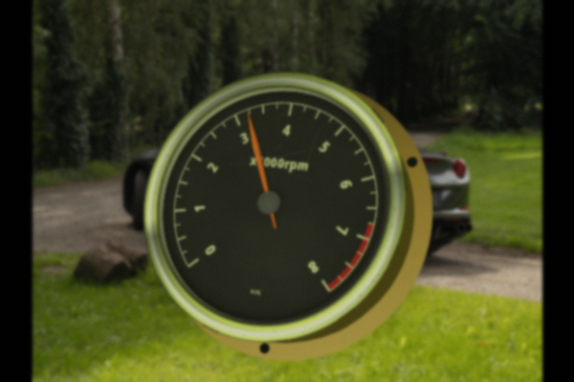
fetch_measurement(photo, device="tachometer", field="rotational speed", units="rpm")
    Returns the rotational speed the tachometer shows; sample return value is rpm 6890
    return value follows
rpm 3250
